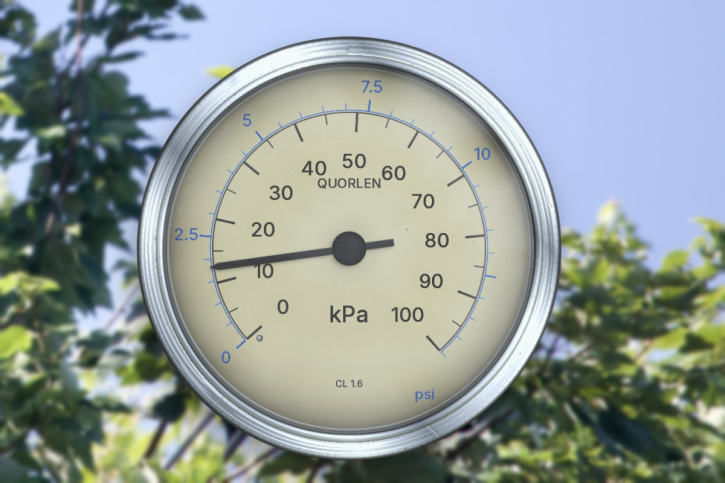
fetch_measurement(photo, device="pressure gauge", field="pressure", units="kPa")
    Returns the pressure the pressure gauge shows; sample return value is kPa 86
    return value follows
kPa 12.5
